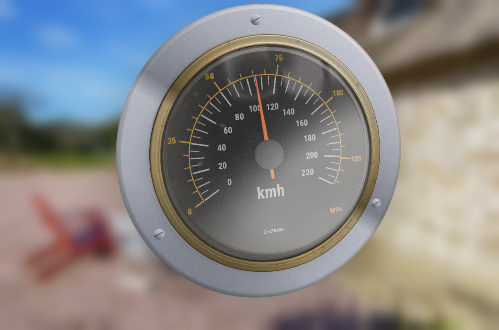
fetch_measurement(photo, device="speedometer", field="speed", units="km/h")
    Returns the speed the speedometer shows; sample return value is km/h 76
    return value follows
km/h 105
